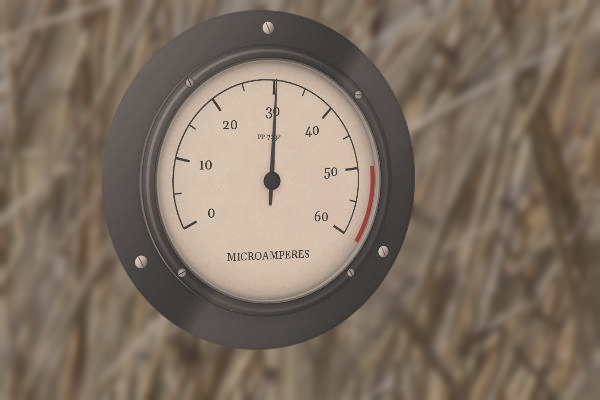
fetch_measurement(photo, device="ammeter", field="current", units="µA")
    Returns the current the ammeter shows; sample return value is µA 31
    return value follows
µA 30
